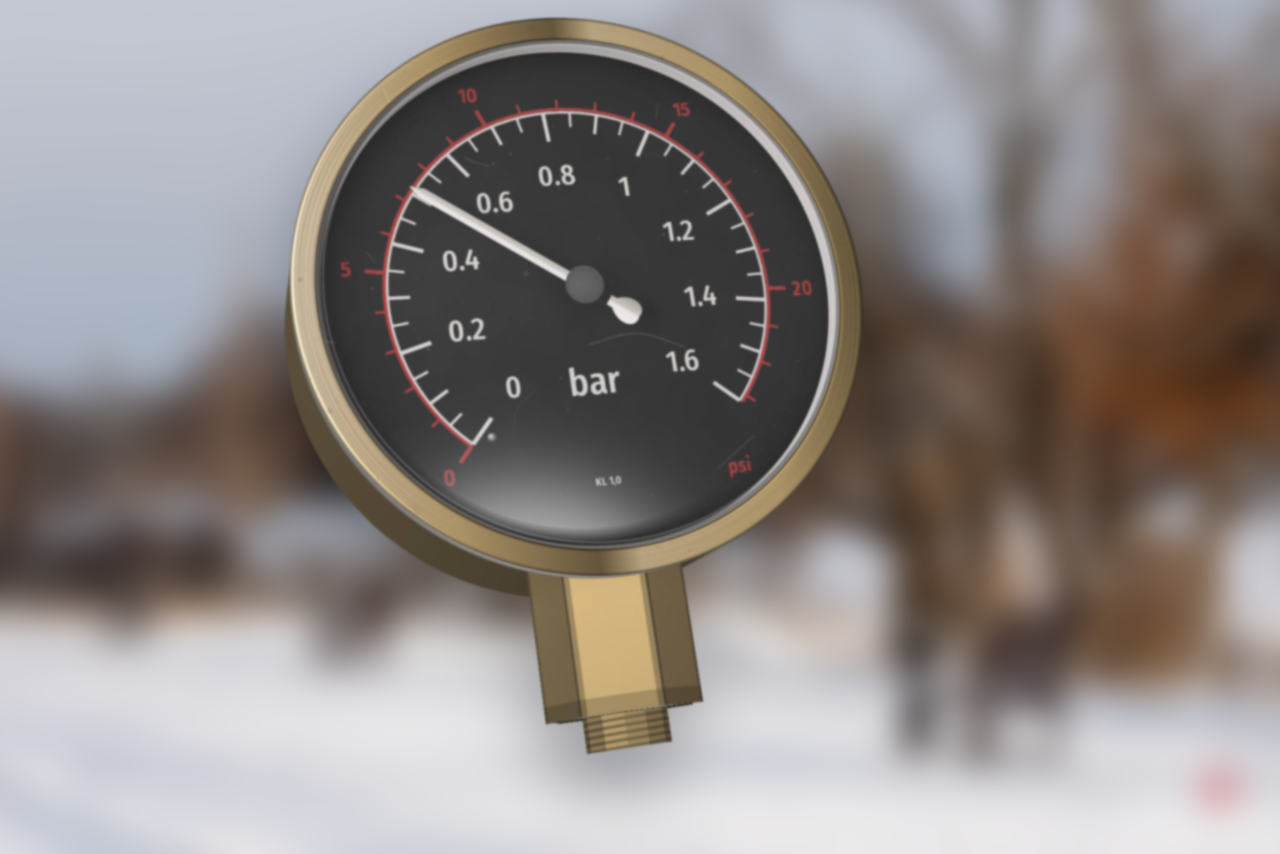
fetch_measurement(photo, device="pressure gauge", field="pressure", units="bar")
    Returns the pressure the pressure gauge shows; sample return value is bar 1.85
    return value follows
bar 0.5
